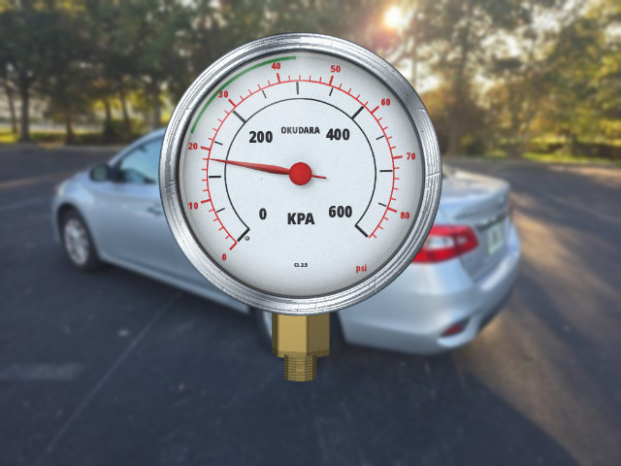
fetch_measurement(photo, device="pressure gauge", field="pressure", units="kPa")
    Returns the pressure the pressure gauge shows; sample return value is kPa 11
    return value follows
kPa 125
